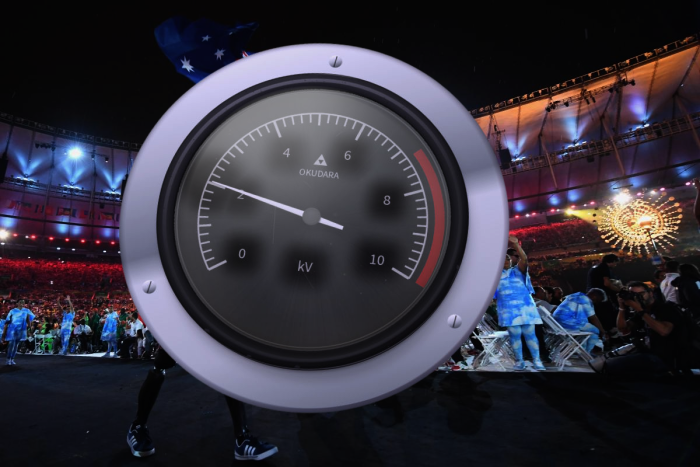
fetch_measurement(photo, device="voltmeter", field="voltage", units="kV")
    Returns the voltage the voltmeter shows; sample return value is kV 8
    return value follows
kV 2
